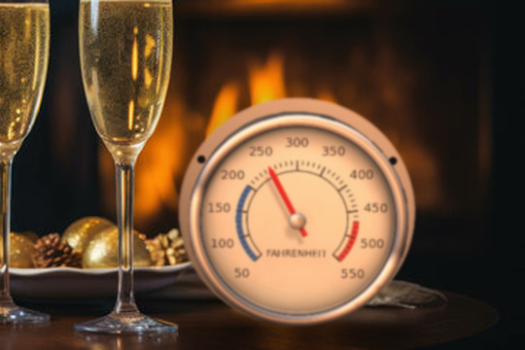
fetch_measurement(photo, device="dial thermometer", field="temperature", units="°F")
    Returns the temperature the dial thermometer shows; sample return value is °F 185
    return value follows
°F 250
